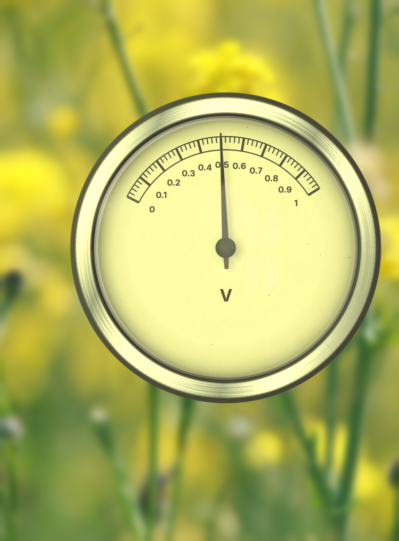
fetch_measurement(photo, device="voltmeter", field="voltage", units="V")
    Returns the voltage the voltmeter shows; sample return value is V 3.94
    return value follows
V 0.5
